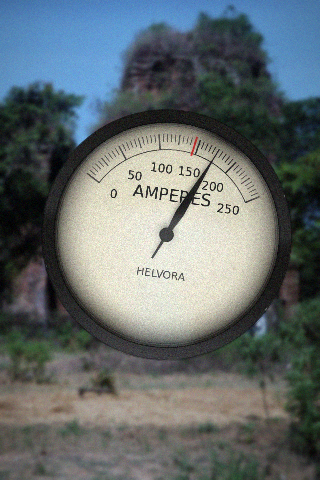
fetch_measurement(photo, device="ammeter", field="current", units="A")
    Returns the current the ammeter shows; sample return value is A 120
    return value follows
A 175
